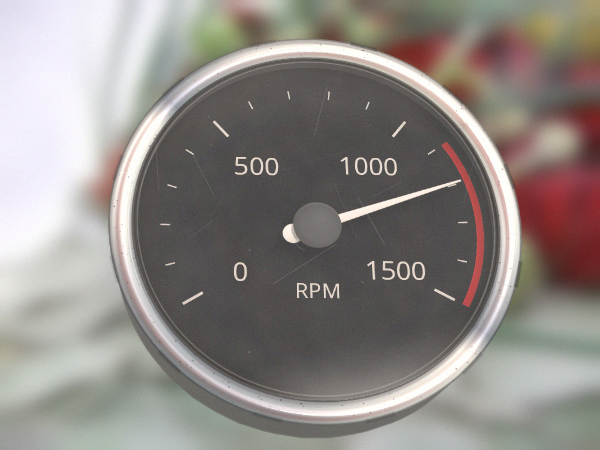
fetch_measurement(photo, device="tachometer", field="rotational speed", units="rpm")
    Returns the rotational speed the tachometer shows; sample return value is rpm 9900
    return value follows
rpm 1200
